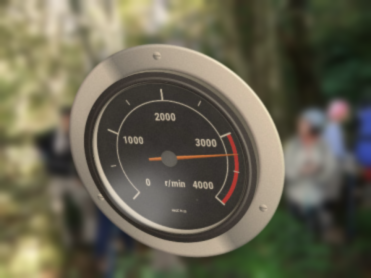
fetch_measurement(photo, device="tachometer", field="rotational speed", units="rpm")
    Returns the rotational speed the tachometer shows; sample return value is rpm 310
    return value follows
rpm 3250
